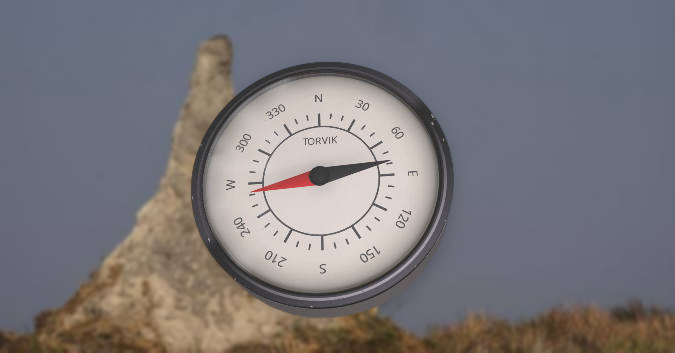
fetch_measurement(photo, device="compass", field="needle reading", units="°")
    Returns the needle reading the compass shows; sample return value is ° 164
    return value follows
° 260
